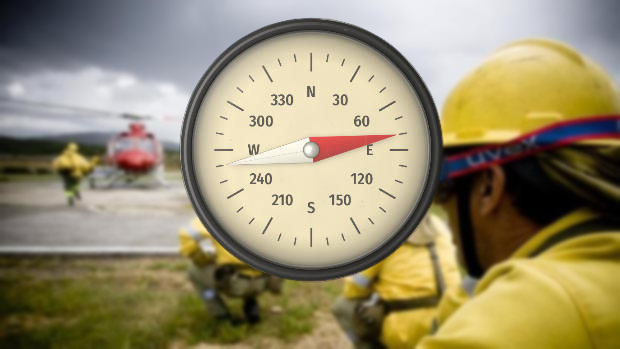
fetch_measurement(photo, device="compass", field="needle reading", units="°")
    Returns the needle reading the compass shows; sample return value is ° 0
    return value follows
° 80
